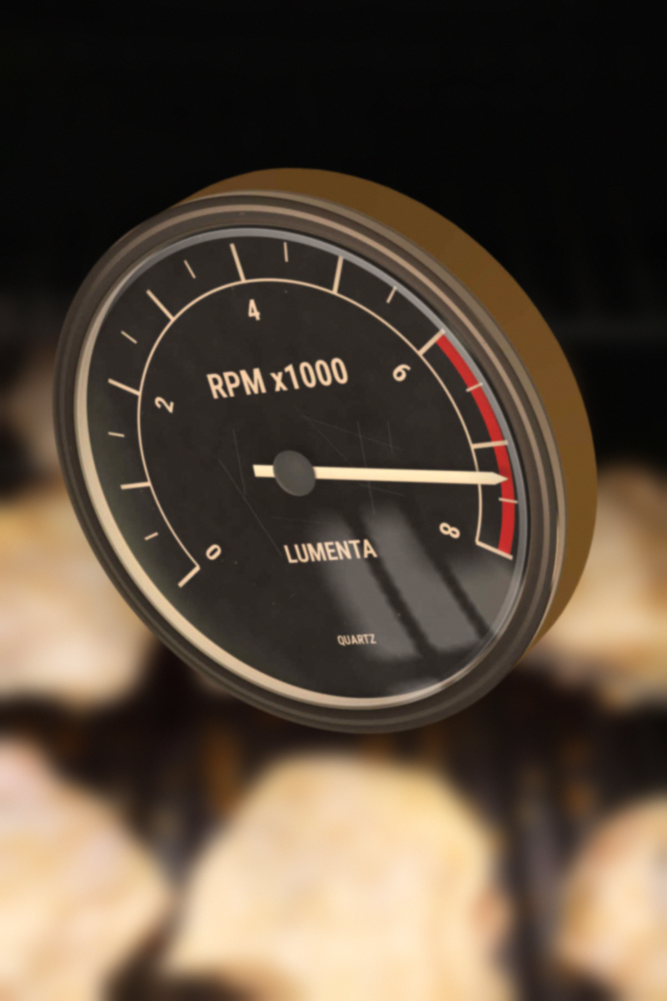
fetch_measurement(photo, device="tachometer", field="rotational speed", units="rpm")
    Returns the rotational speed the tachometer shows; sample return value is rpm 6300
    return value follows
rpm 7250
